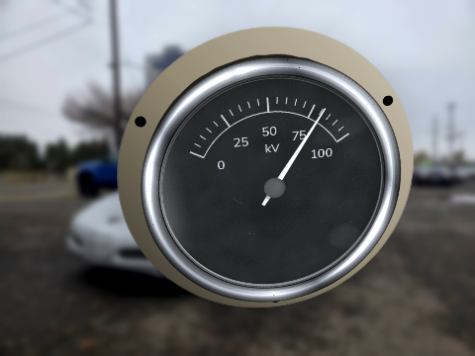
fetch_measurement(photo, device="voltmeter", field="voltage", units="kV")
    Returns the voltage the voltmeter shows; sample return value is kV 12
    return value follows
kV 80
